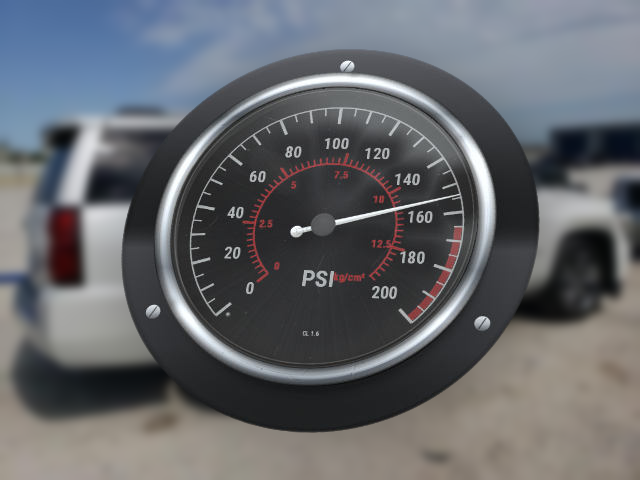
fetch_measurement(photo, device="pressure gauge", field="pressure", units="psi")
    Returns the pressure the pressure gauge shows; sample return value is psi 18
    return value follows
psi 155
